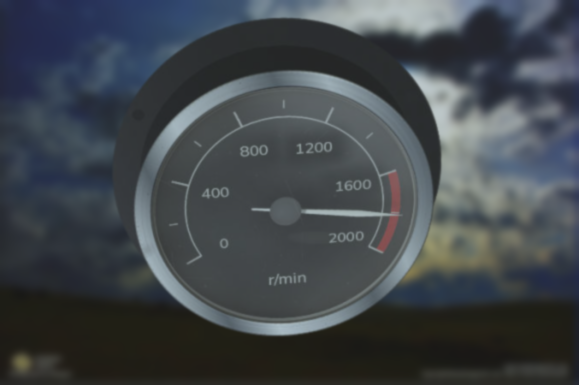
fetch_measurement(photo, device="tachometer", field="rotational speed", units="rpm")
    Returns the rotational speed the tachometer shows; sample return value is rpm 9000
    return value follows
rpm 1800
